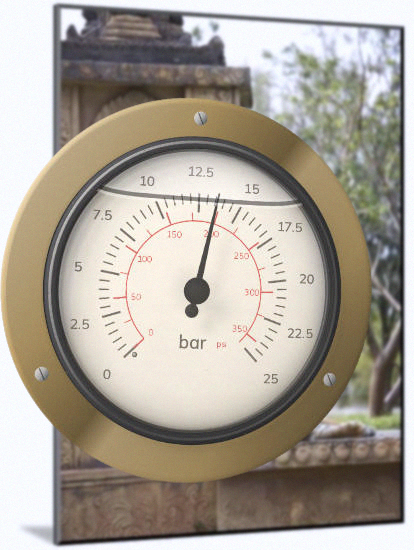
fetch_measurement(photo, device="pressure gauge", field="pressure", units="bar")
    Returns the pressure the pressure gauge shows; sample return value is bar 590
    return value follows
bar 13.5
